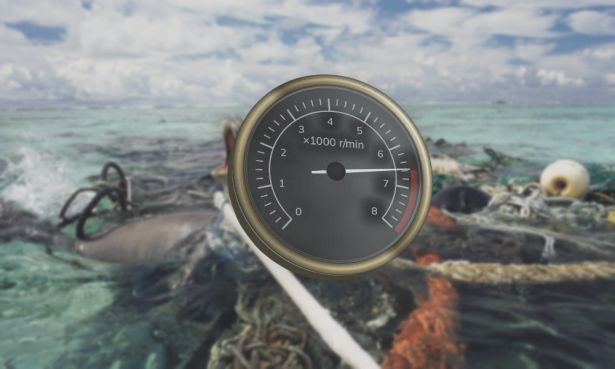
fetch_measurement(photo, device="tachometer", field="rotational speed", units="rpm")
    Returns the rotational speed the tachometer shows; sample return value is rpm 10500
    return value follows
rpm 6600
